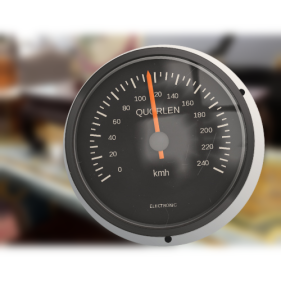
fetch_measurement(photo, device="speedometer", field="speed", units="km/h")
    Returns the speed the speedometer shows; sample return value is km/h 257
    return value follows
km/h 115
